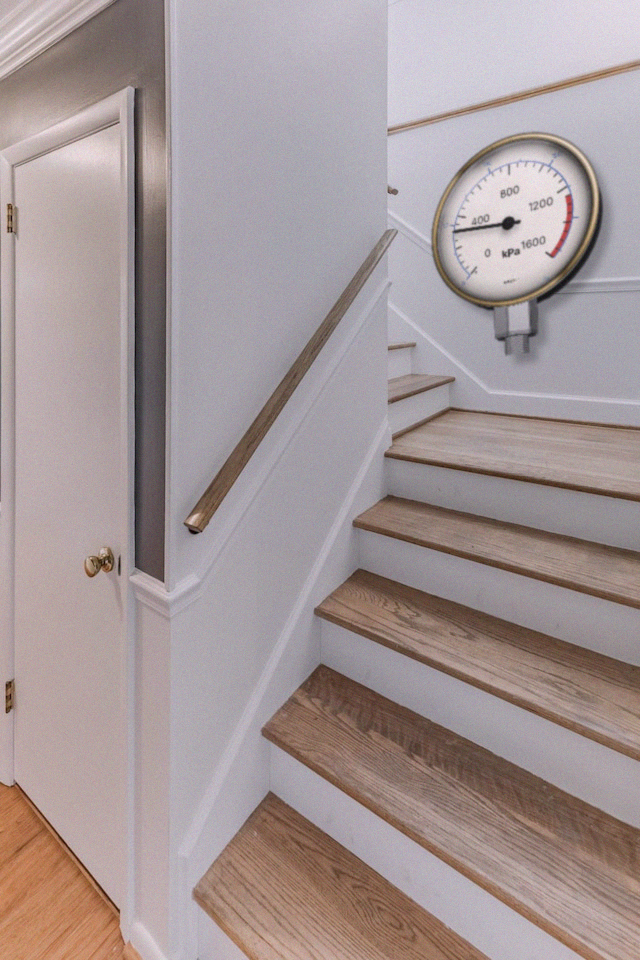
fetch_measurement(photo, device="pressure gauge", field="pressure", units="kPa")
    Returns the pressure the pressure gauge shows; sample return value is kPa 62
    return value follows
kPa 300
